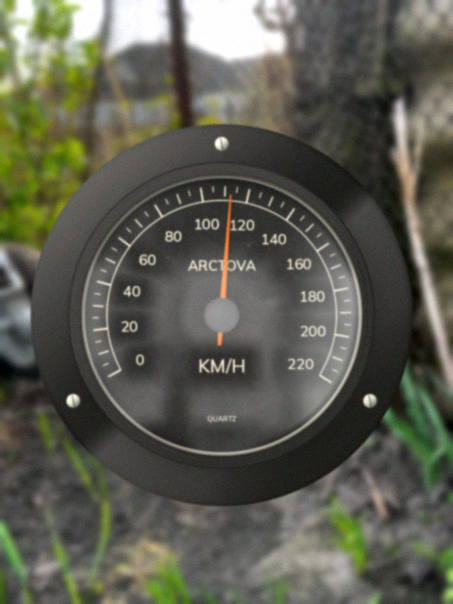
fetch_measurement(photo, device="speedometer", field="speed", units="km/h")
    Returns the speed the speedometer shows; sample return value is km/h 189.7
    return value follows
km/h 112.5
